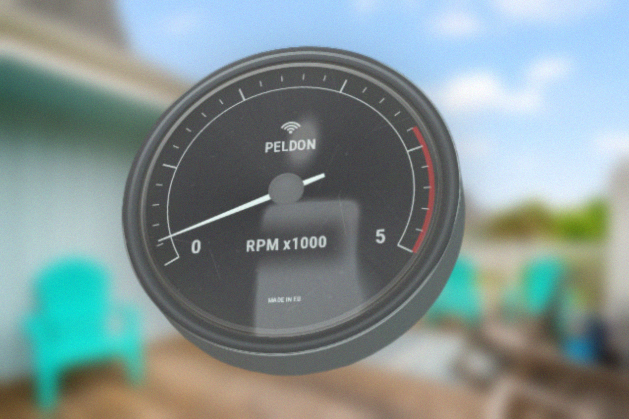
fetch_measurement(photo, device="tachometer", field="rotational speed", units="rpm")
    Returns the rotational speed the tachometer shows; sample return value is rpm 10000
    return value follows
rpm 200
